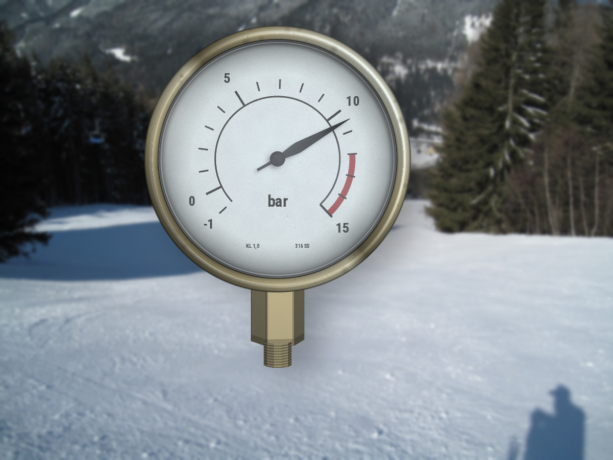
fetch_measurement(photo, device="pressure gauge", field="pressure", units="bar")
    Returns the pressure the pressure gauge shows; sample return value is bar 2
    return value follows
bar 10.5
